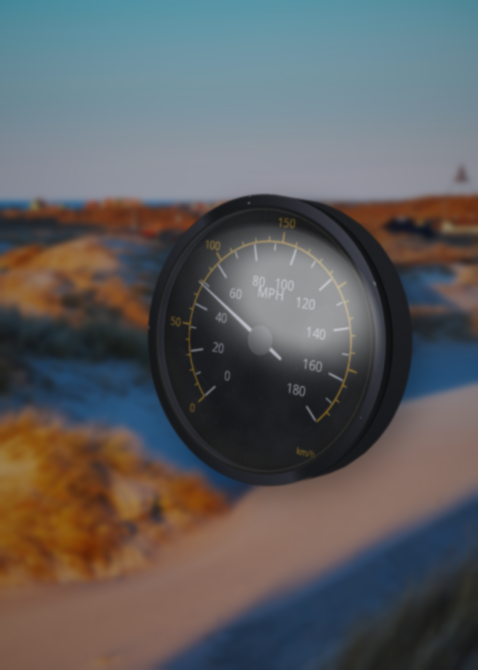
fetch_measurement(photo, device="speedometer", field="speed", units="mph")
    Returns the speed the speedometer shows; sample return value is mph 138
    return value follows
mph 50
